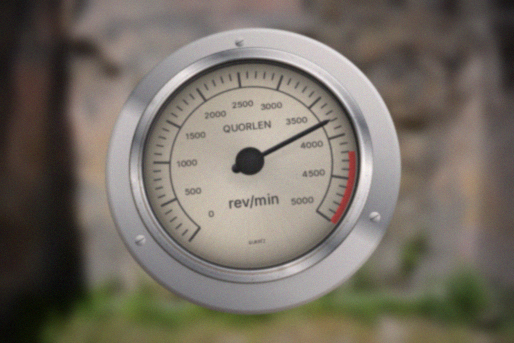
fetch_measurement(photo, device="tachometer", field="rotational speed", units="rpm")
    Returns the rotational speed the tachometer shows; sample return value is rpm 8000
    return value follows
rpm 3800
